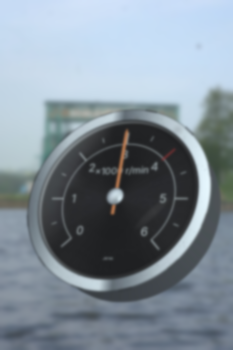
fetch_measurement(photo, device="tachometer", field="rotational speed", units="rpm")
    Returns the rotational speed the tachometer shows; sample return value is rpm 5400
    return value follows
rpm 3000
